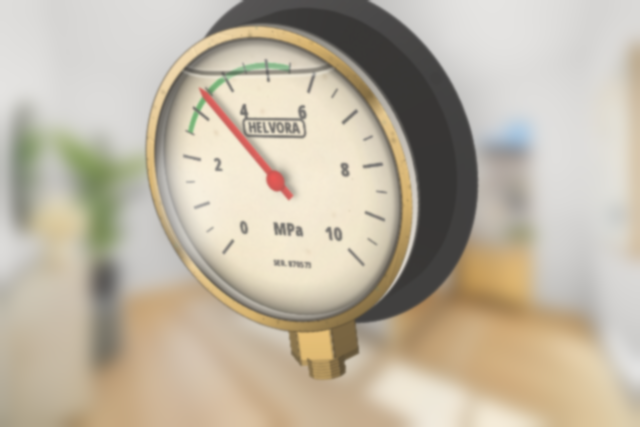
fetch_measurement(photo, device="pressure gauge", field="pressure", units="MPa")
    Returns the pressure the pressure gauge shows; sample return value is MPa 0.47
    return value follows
MPa 3.5
